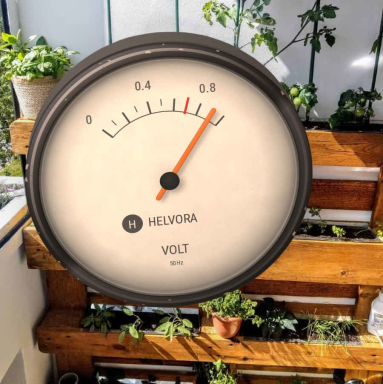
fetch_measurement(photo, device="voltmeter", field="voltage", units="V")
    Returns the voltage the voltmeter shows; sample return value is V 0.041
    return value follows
V 0.9
